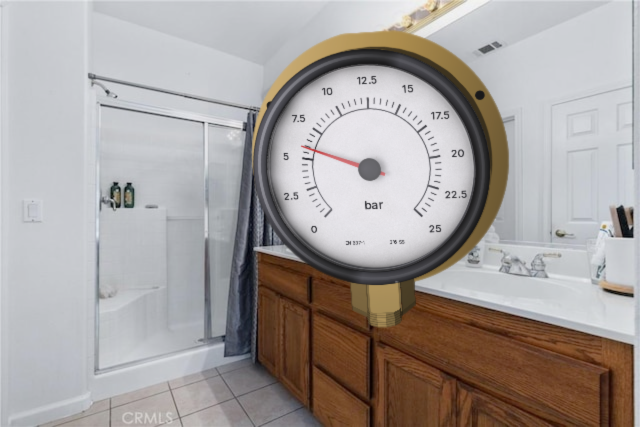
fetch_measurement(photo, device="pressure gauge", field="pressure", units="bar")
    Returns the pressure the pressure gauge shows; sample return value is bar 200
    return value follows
bar 6
